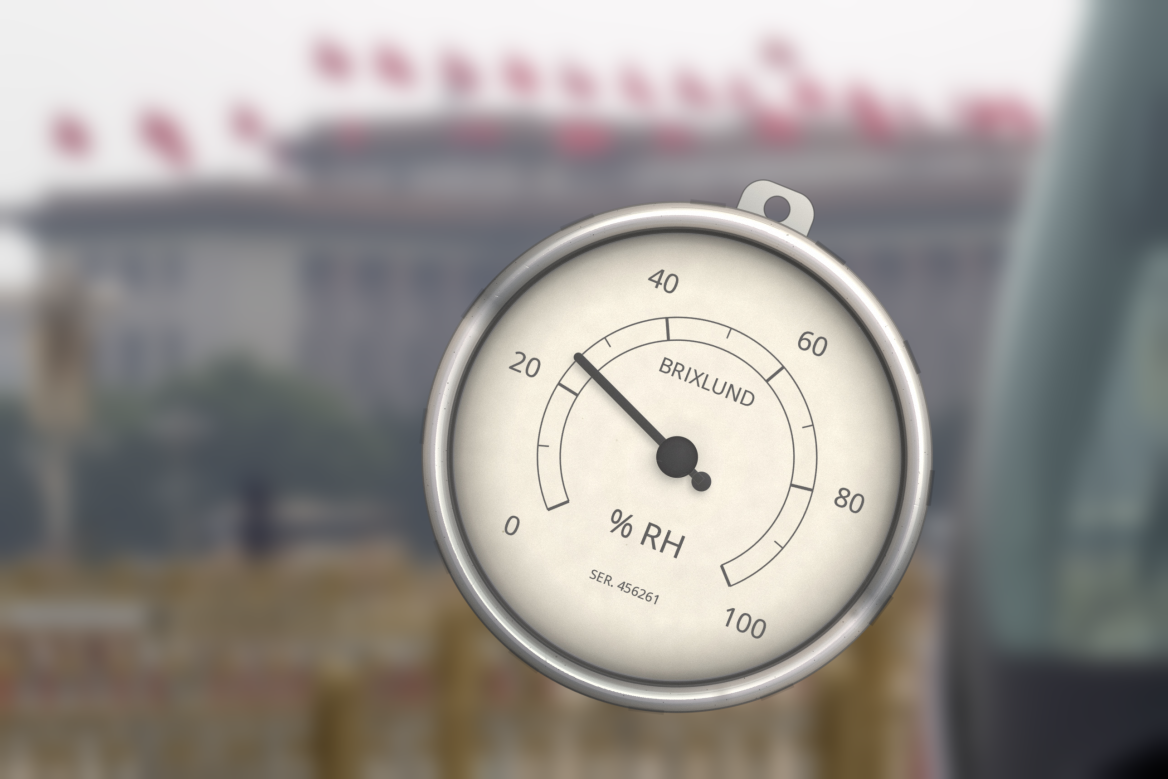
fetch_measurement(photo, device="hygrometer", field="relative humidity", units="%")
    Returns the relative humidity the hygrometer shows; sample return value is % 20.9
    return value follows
% 25
